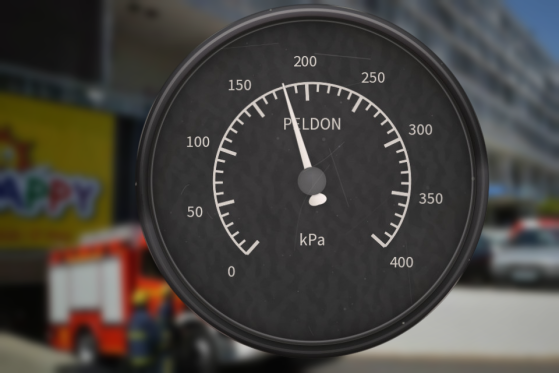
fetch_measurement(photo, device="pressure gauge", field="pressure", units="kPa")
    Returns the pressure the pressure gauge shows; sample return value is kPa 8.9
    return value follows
kPa 180
